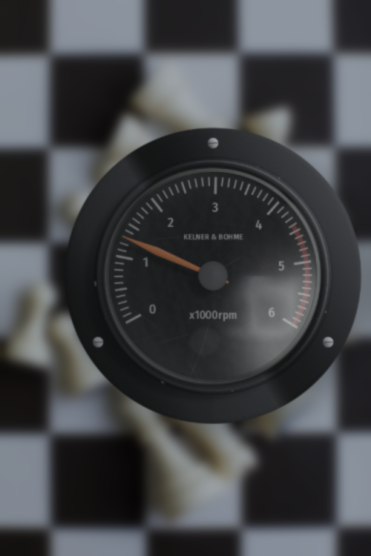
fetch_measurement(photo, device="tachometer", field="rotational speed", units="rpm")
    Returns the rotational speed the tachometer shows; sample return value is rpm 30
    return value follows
rpm 1300
